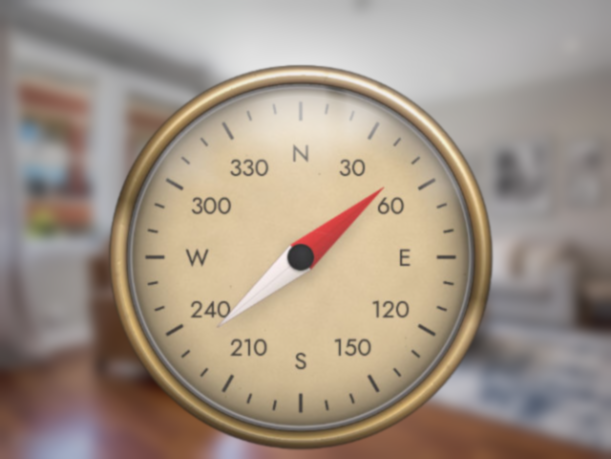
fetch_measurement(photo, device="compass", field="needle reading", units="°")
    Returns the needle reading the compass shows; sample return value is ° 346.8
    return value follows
° 50
